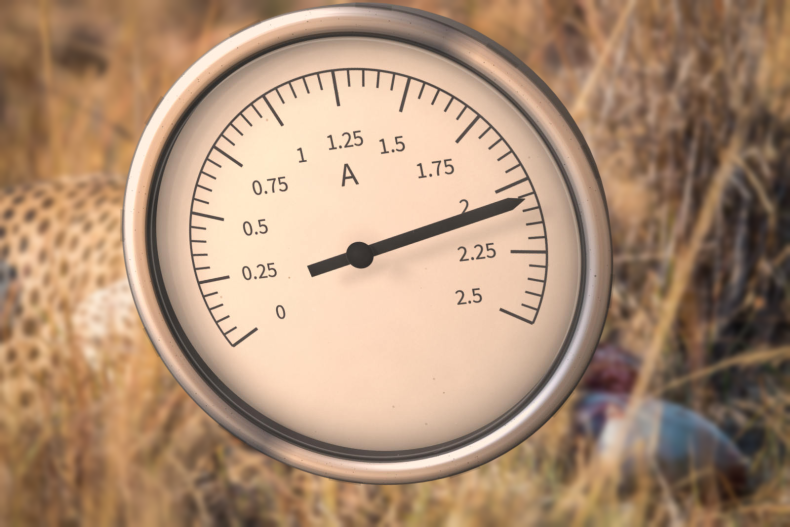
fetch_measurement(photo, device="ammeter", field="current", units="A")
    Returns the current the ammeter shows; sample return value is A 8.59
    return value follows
A 2.05
